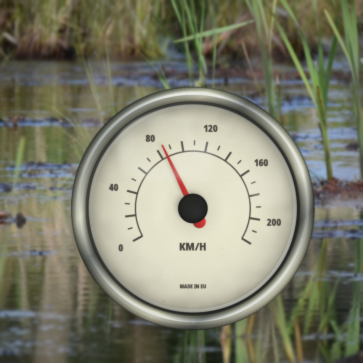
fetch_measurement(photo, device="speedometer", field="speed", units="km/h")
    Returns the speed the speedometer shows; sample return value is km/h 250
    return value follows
km/h 85
